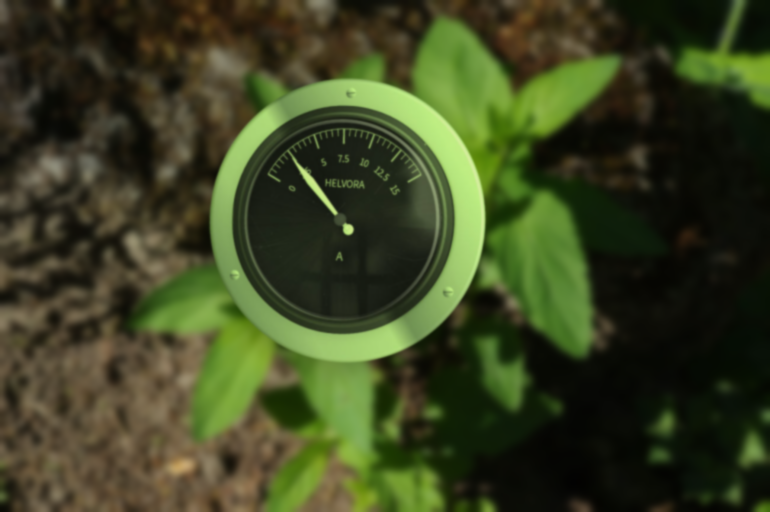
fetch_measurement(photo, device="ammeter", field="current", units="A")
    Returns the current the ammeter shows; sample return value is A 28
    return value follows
A 2.5
